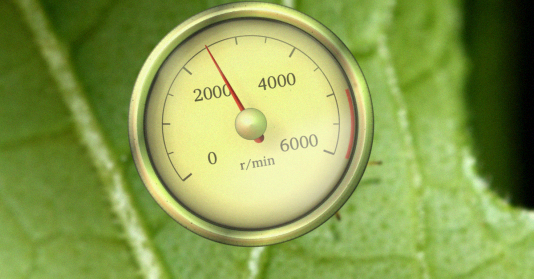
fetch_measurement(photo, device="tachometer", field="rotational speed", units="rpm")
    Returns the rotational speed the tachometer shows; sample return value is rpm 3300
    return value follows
rpm 2500
